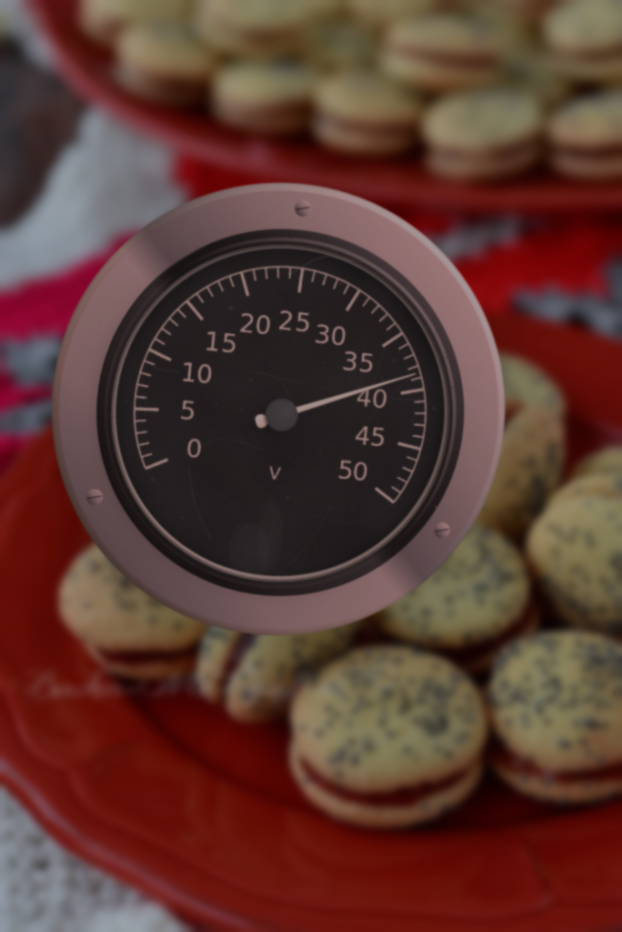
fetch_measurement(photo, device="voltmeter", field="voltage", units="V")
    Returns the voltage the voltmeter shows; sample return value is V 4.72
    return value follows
V 38.5
